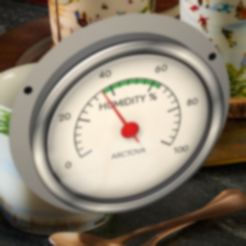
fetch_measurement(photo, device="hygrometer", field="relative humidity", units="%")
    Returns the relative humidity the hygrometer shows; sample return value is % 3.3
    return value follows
% 36
